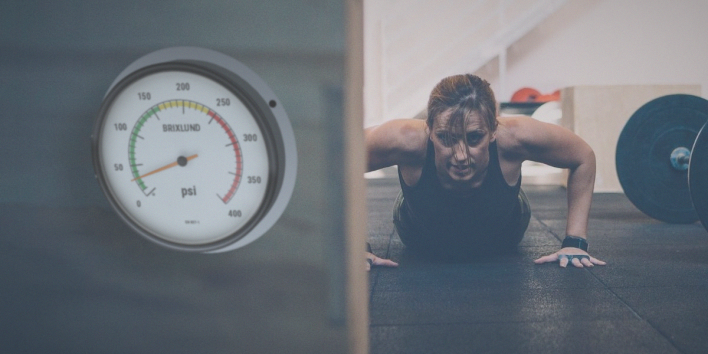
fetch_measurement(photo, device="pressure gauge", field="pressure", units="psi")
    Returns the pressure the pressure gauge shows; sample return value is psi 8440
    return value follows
psi 30
